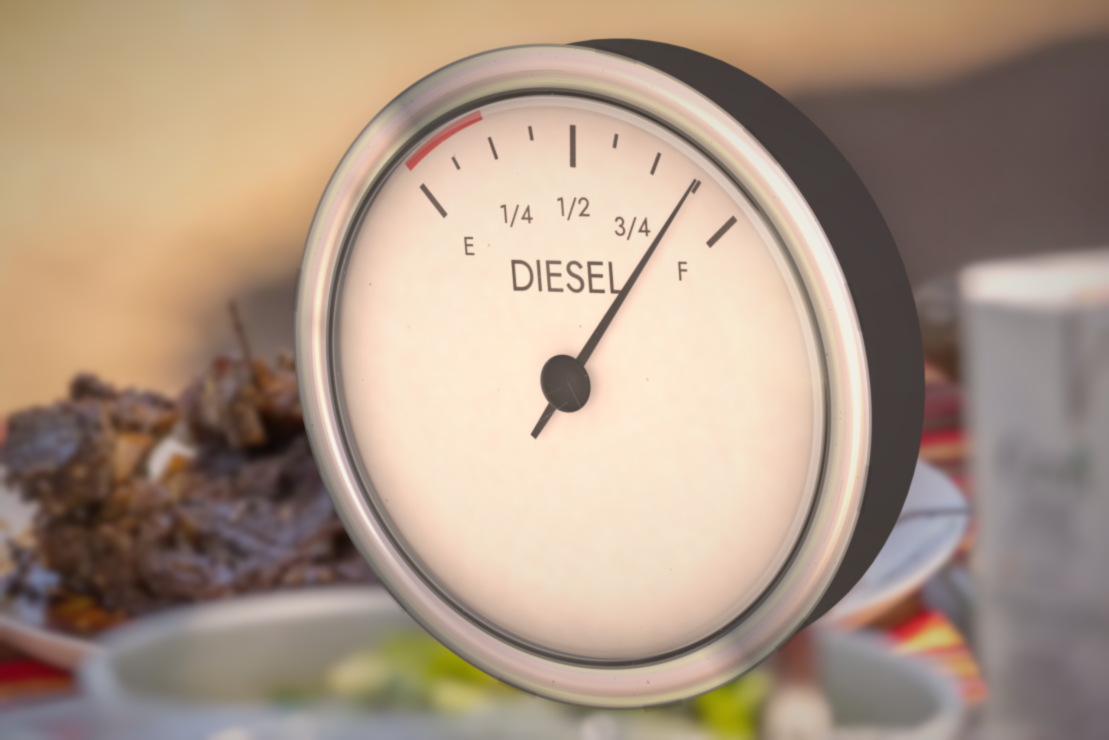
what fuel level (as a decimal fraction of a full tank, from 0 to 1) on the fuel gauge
0.875
